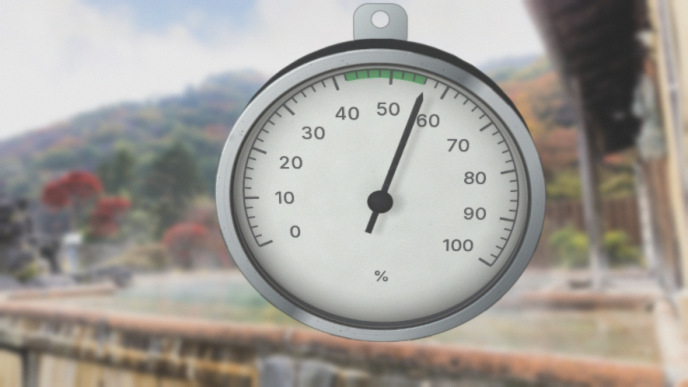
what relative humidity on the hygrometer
56 %
